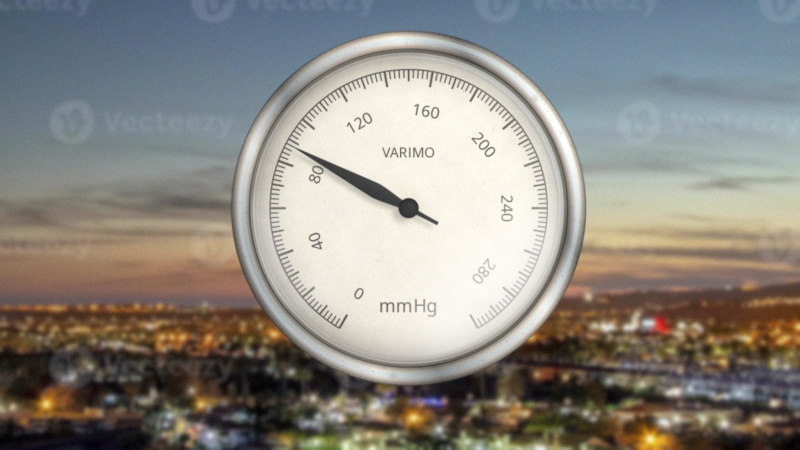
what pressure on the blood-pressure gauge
88 mmHg
